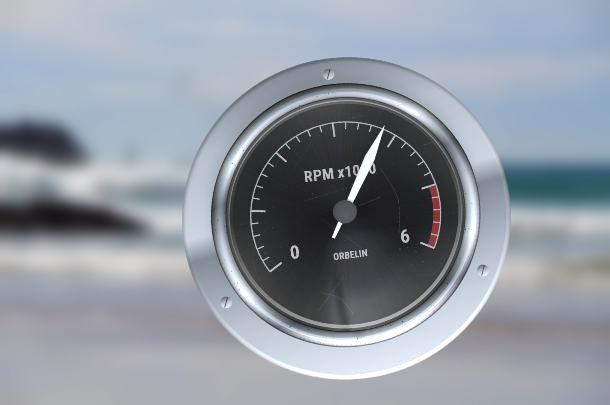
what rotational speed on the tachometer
3800 rpm
